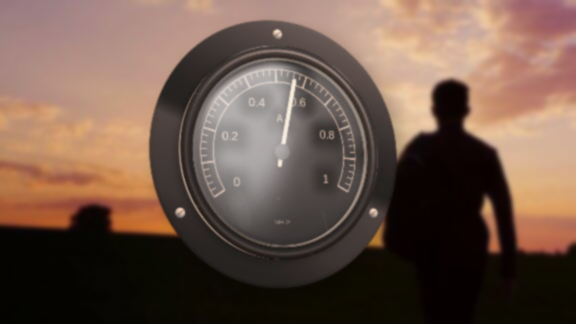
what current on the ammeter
0.56 A
